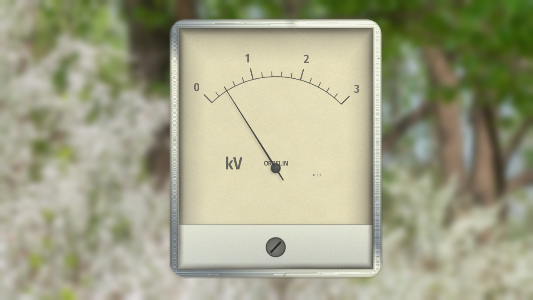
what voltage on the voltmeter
0.4 kV
